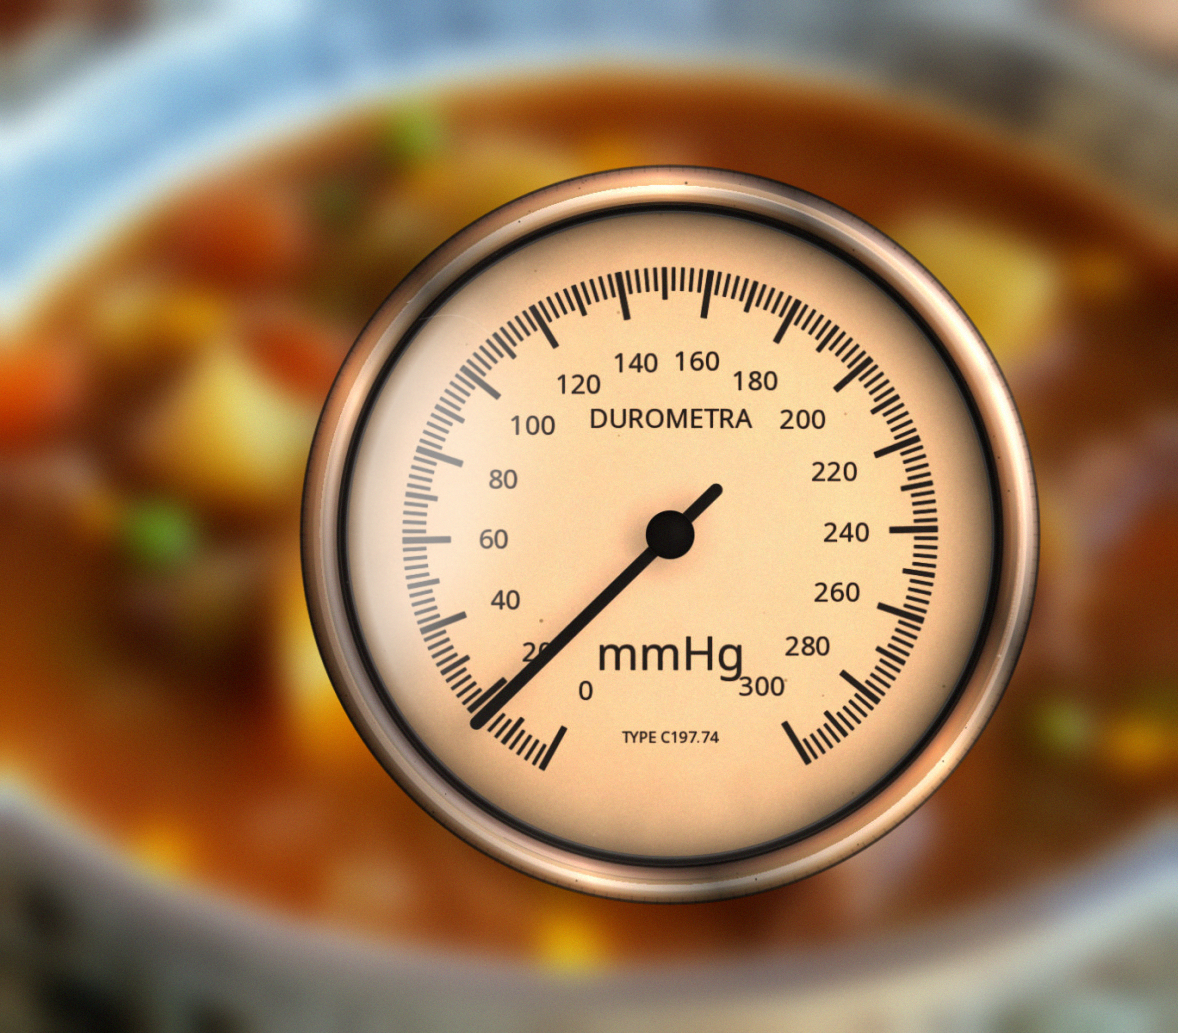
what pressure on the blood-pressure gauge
17 mmHg
